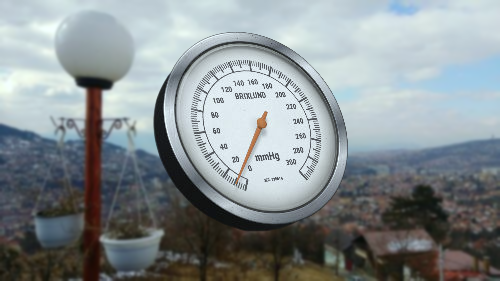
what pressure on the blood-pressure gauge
10 mmHg
